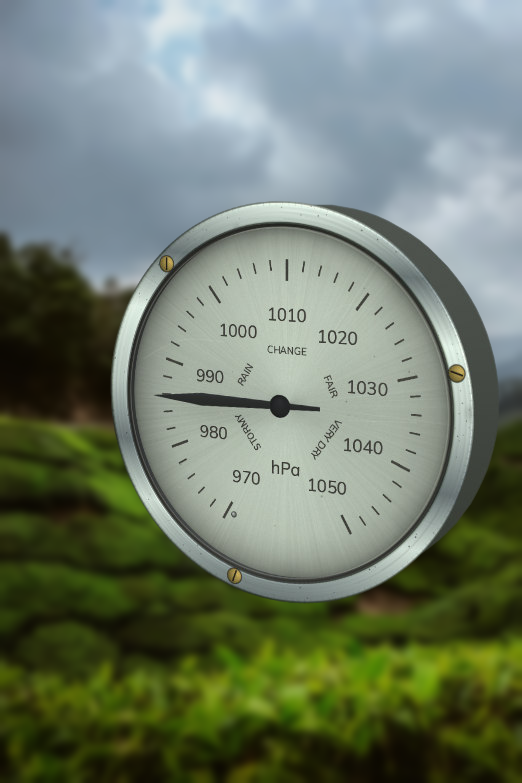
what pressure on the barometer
986 hPa
